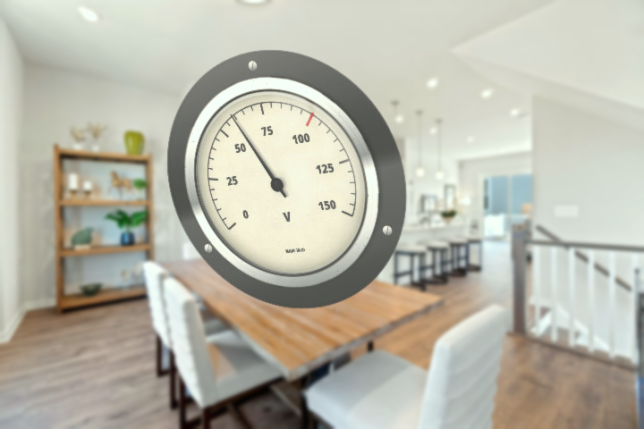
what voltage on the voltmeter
60 V
